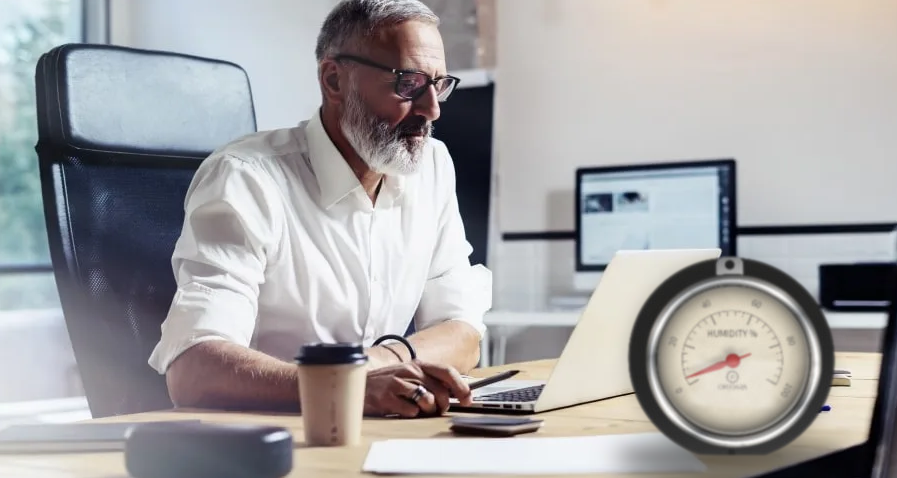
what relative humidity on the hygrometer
4 %
